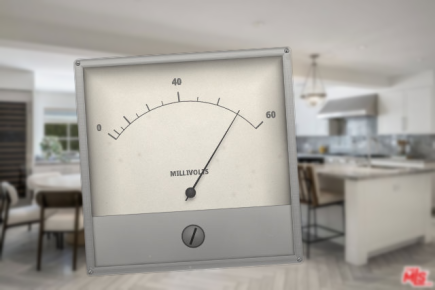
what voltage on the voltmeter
55 mV
